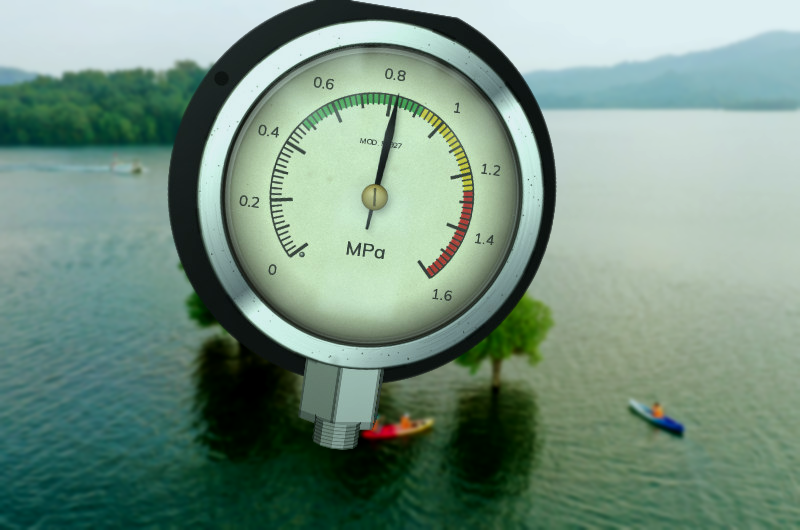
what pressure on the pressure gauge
0.82 MPa
